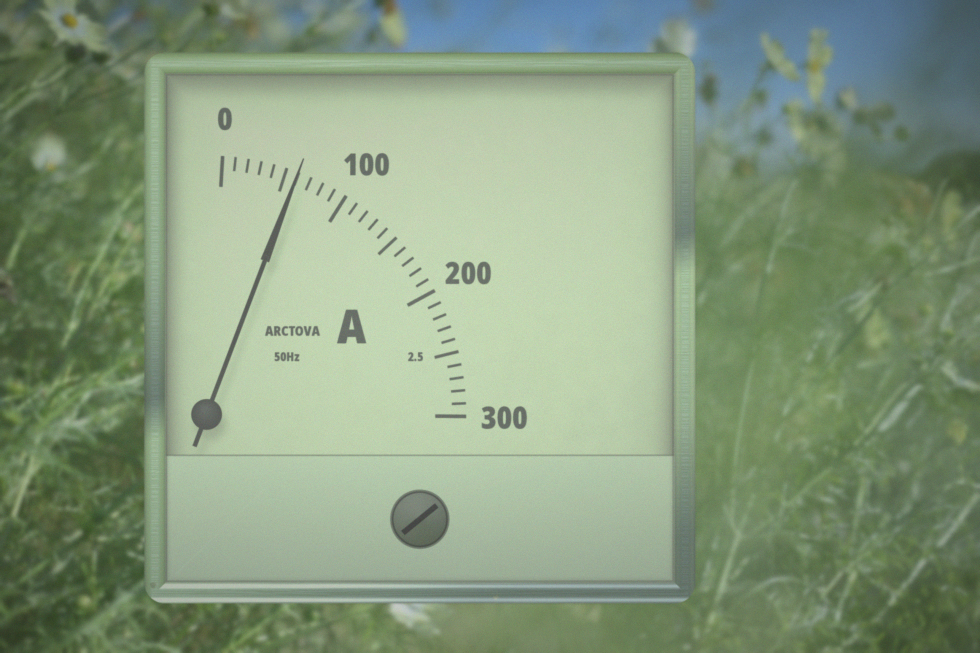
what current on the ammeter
60 A
